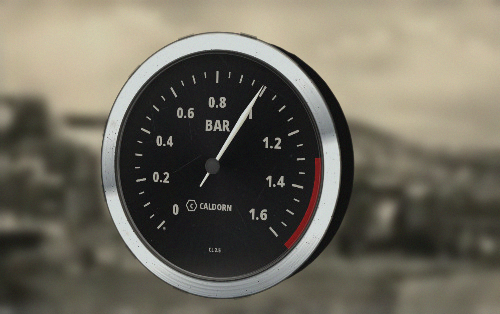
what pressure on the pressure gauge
1 bar
